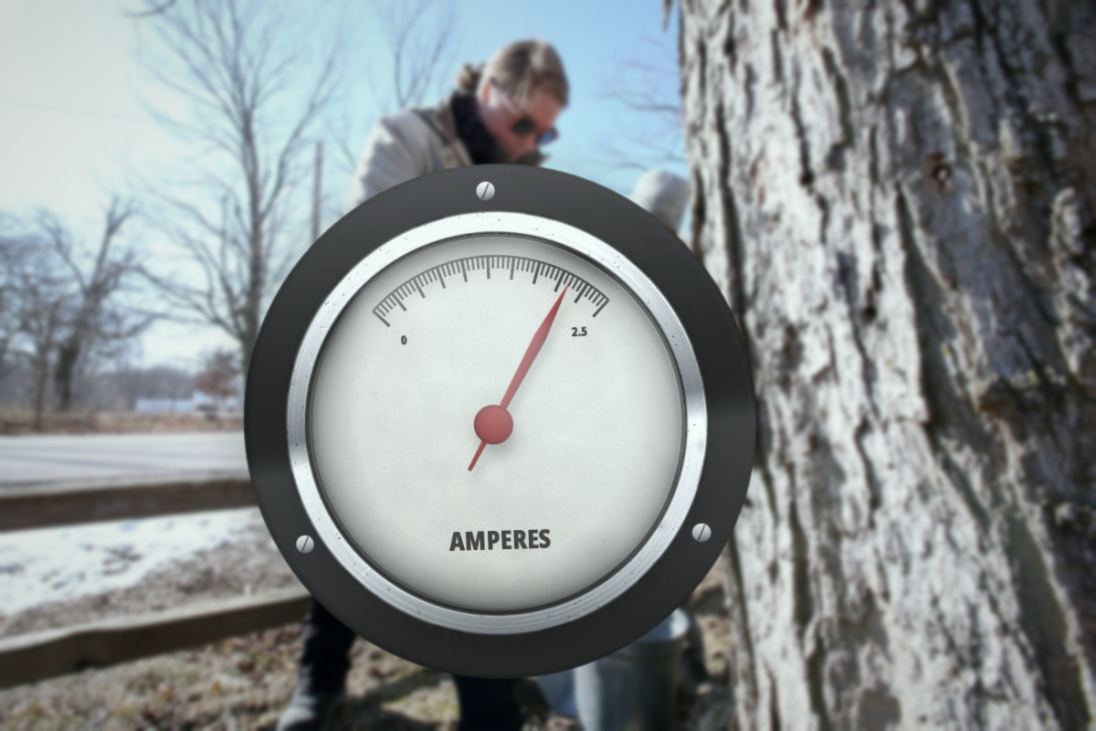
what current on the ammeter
2.1 A
